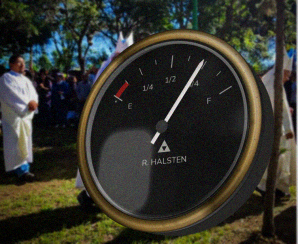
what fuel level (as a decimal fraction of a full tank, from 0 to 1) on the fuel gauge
0.75
